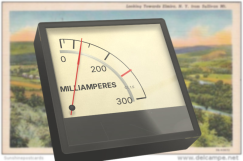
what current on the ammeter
125 mA
